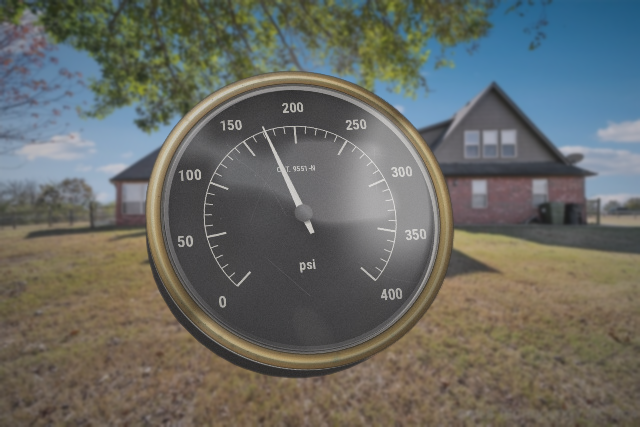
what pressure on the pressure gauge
170 psi
